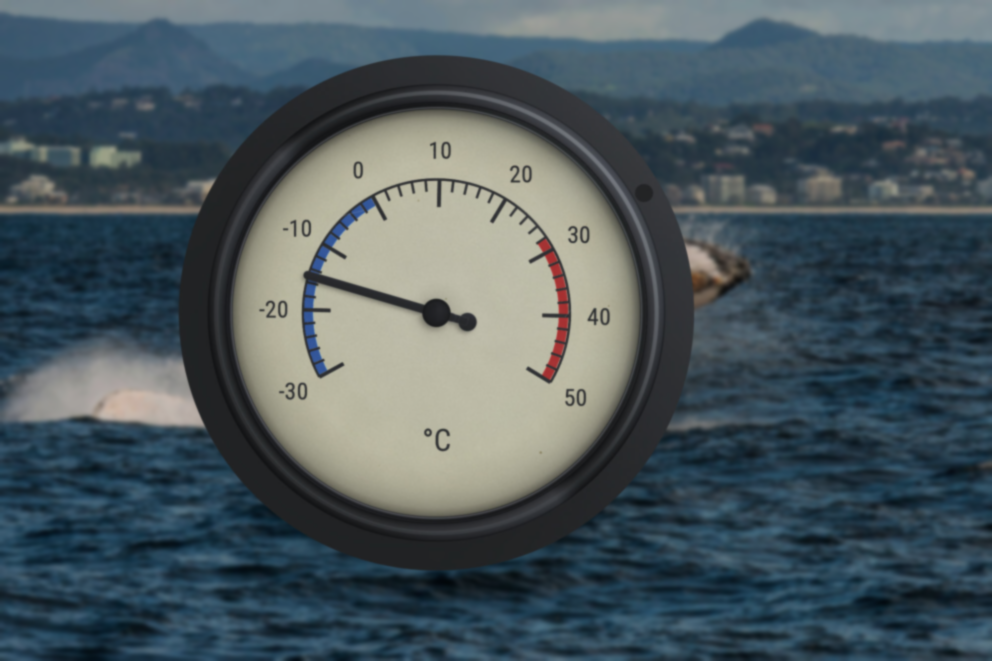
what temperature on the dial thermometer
-15 °C
